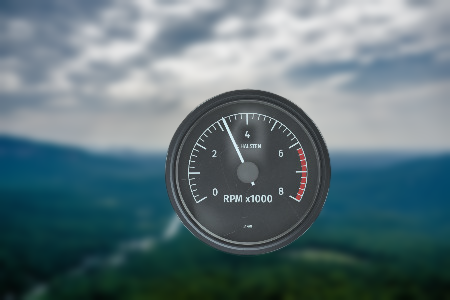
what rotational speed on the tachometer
3200 rpm
